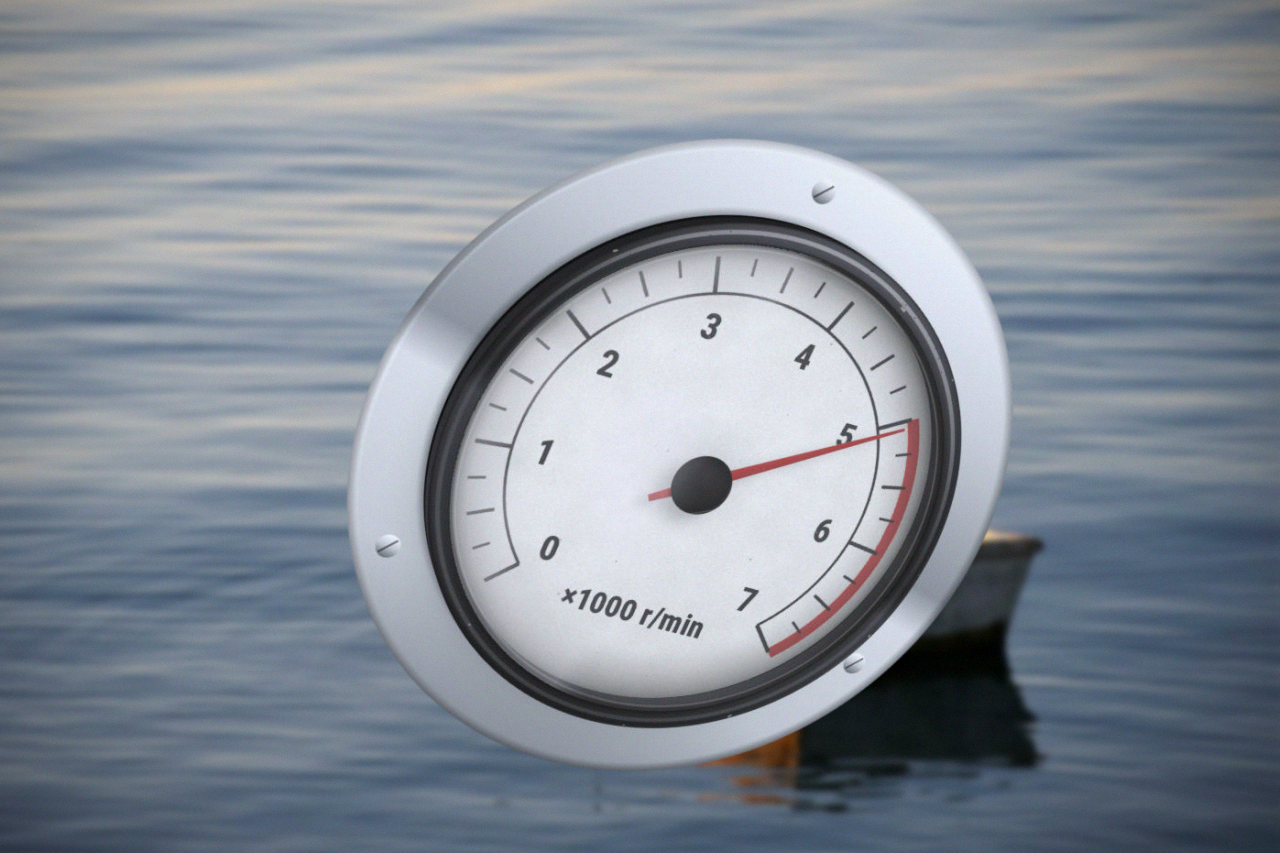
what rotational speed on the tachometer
5000 rpm
